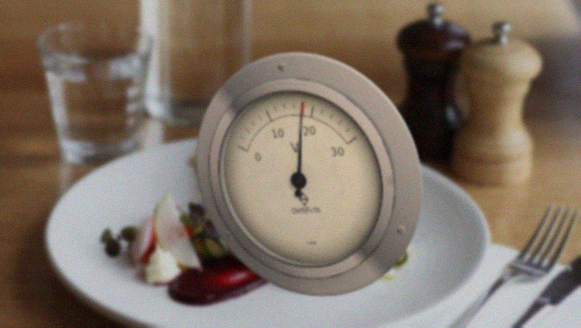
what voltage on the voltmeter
18 V
